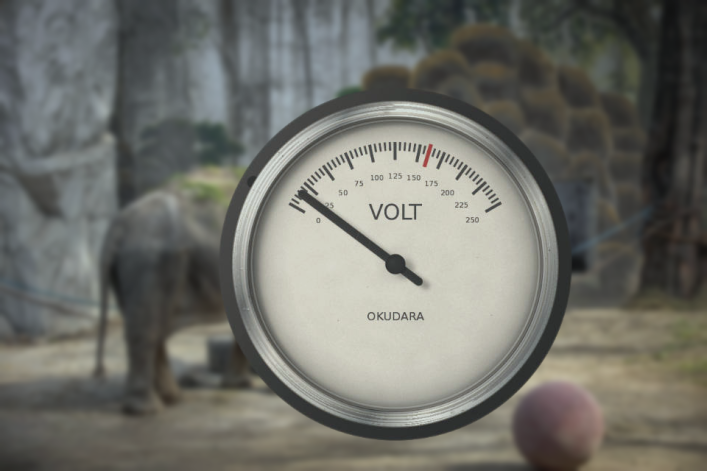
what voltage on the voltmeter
15 V
